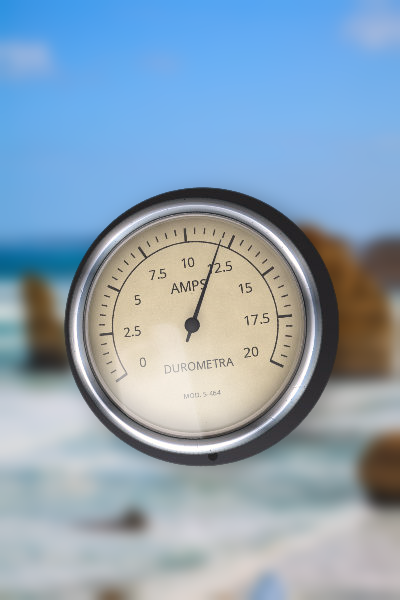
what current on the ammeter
12 A
